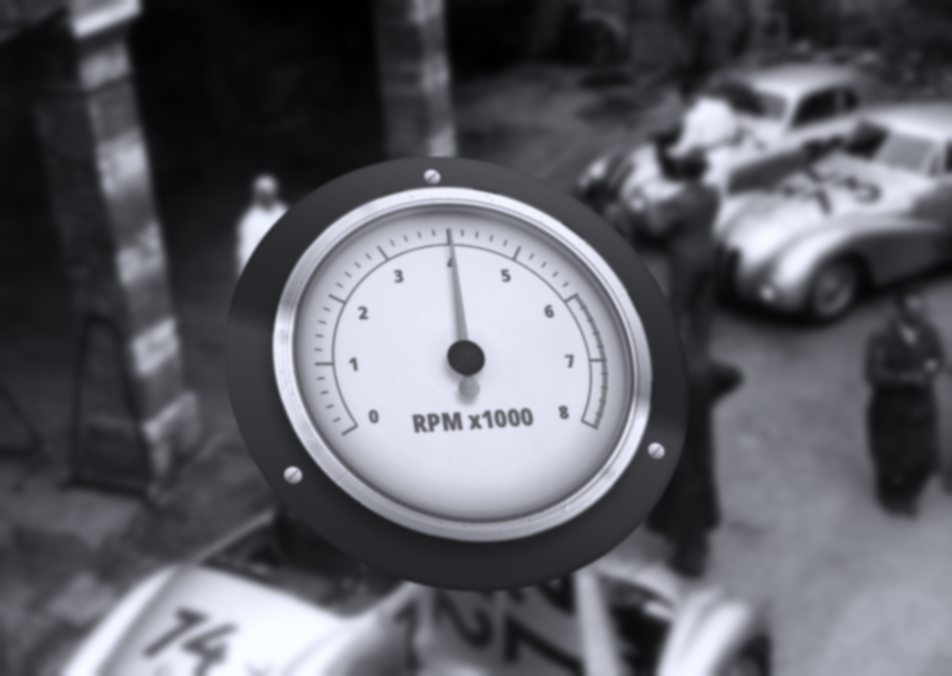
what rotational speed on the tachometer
4000 rpm
